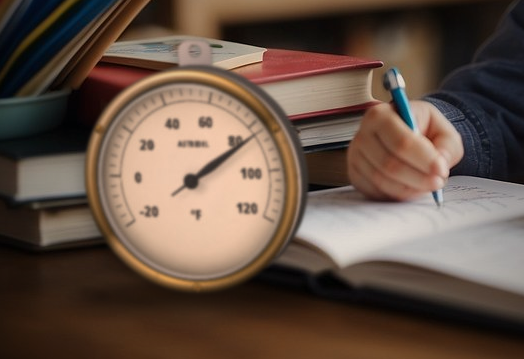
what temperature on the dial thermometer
84 °F
